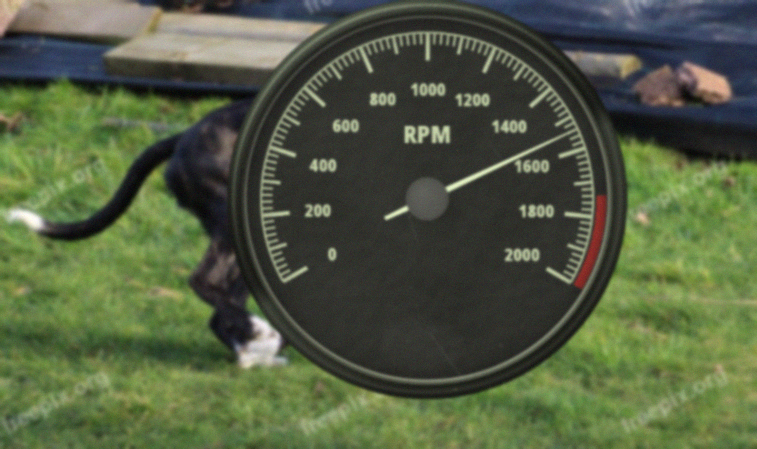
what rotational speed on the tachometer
1540 rpm
